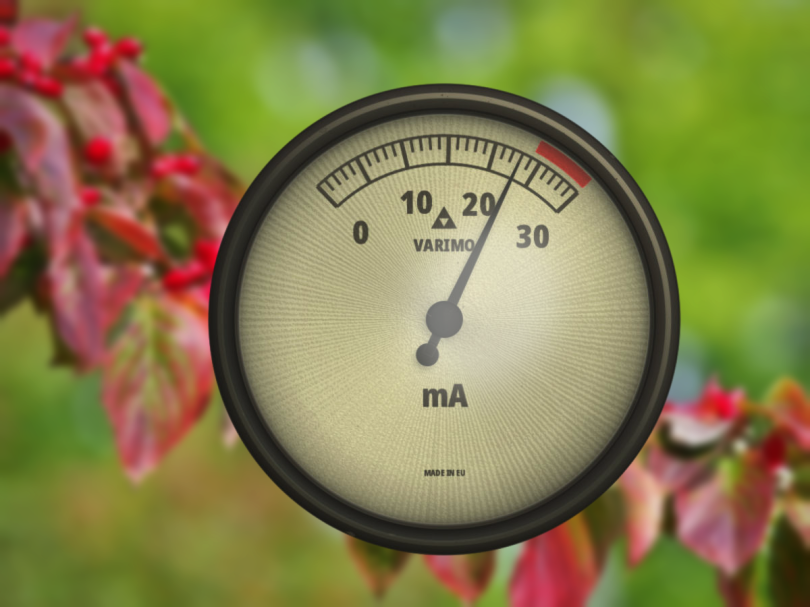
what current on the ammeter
23 mA
